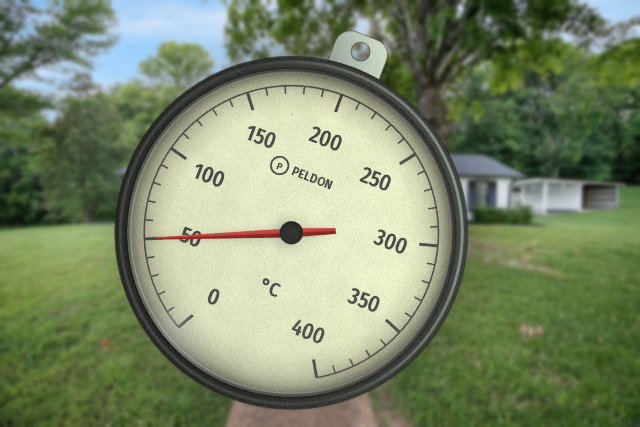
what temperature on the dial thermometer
50 °C
